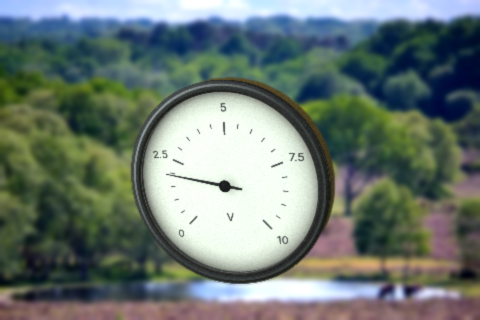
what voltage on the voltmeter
2 V
